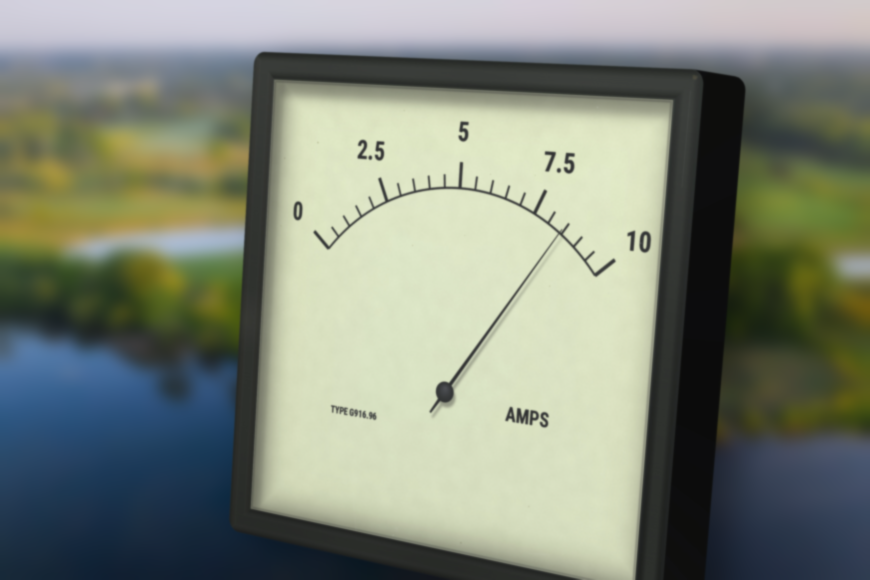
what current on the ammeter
8.5 A
